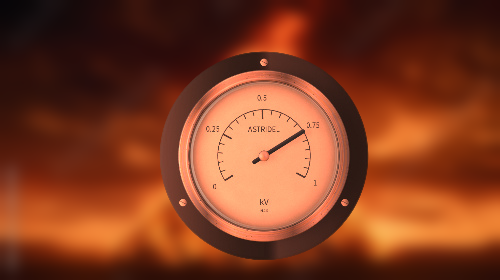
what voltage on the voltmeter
0.75 kV
